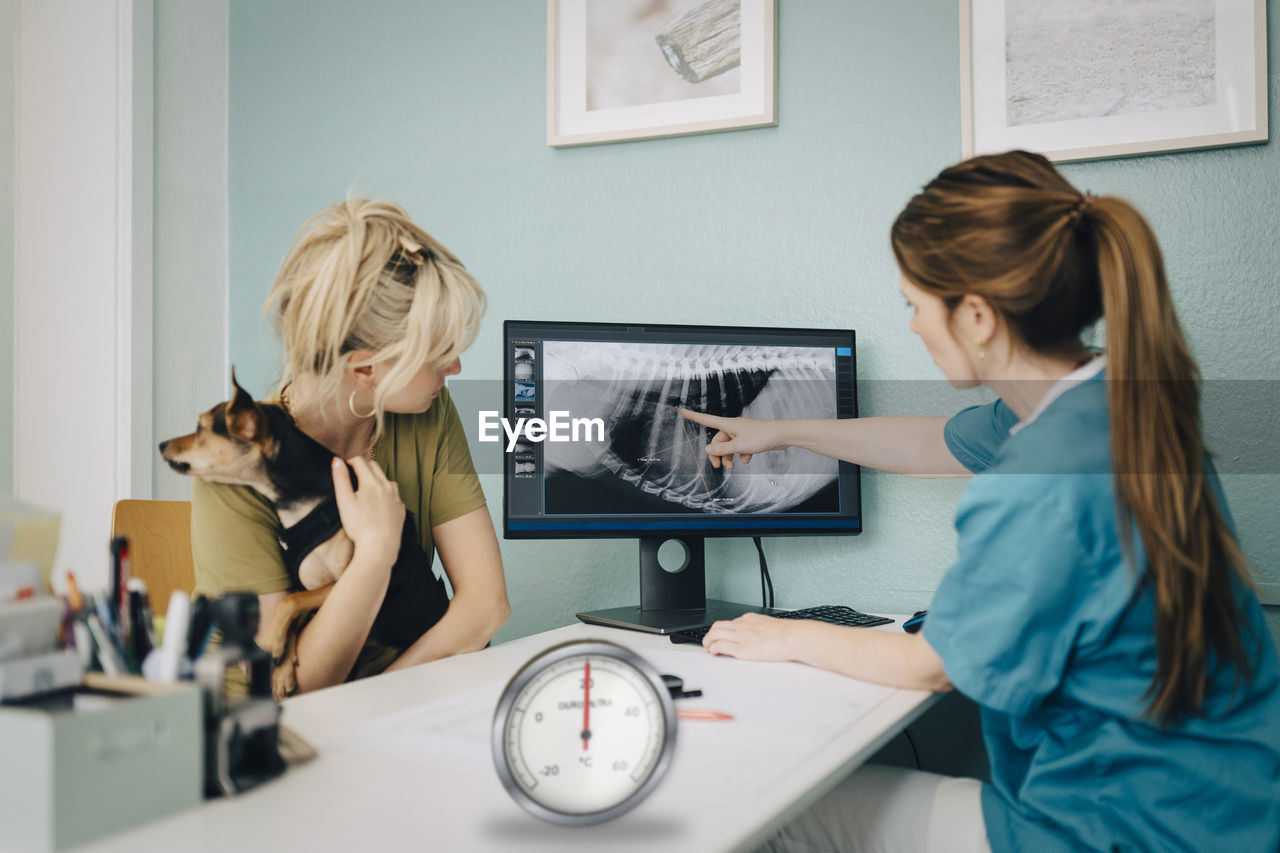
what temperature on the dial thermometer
20 °C
